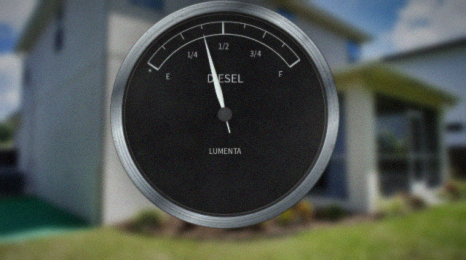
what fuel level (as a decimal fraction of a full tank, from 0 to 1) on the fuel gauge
0.375
